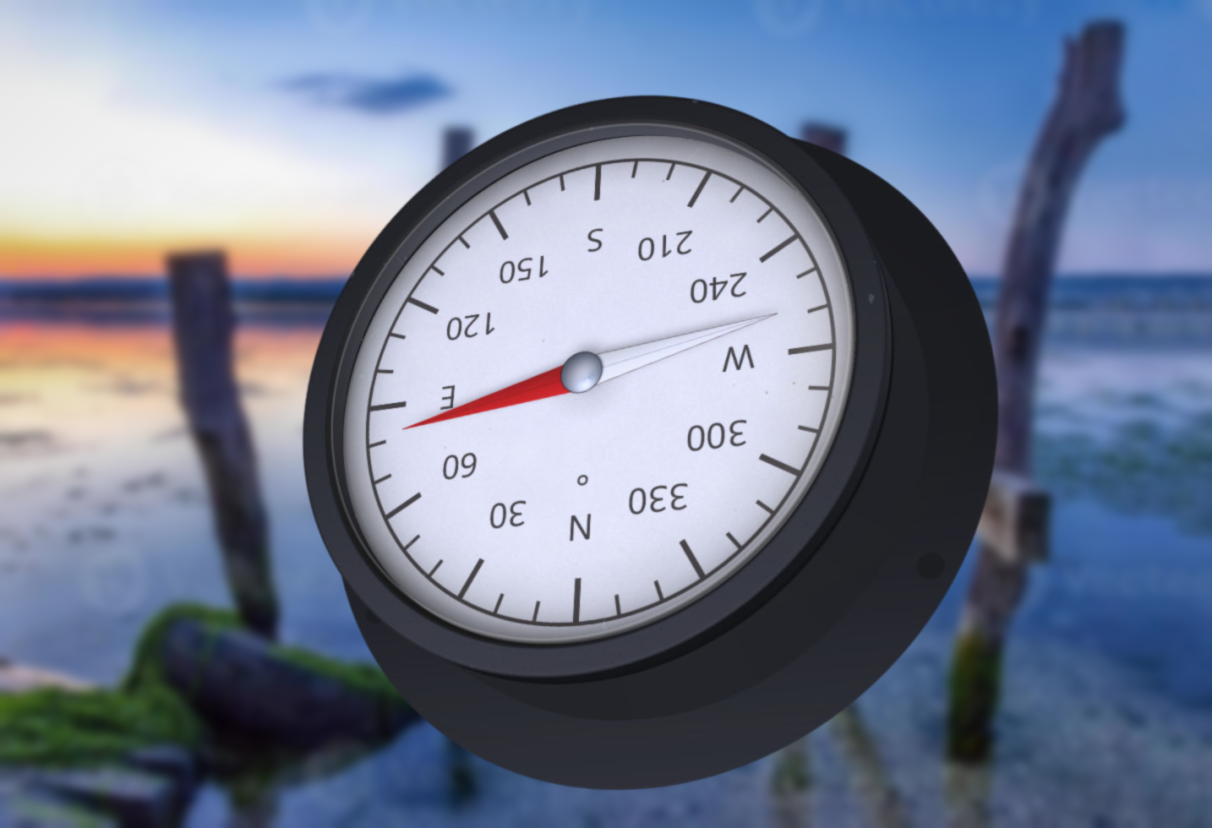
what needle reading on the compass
80 °
